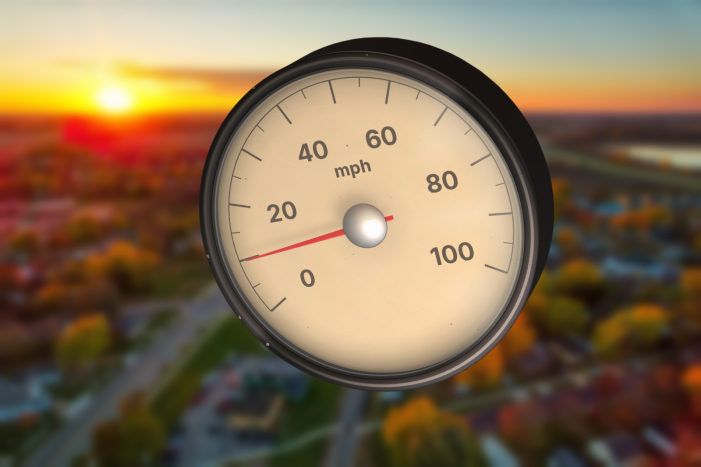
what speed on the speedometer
10 mph
